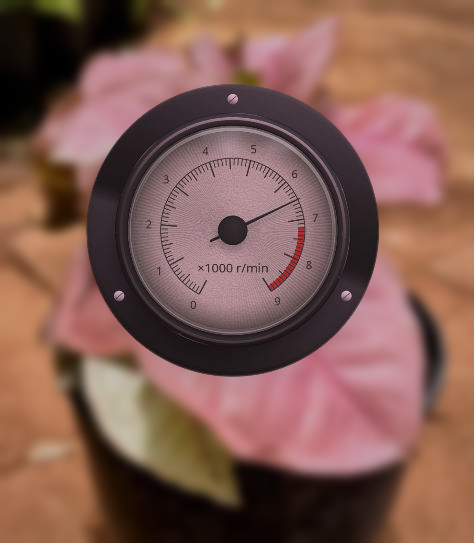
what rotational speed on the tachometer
6500 rpm
